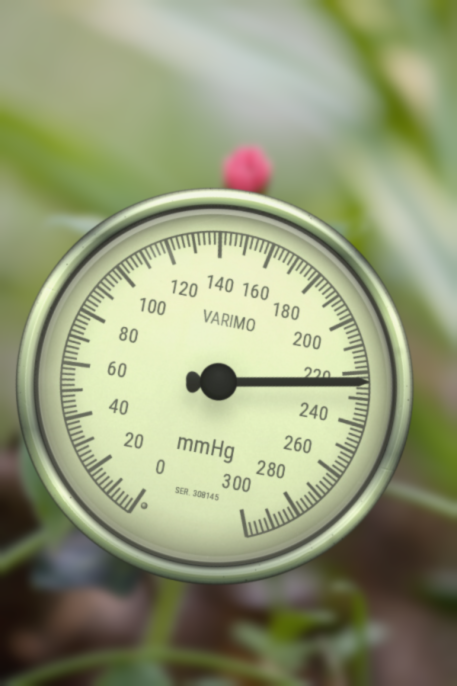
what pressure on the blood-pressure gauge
224 mmHg
